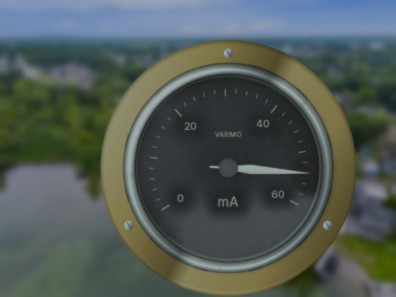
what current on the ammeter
54 mA
